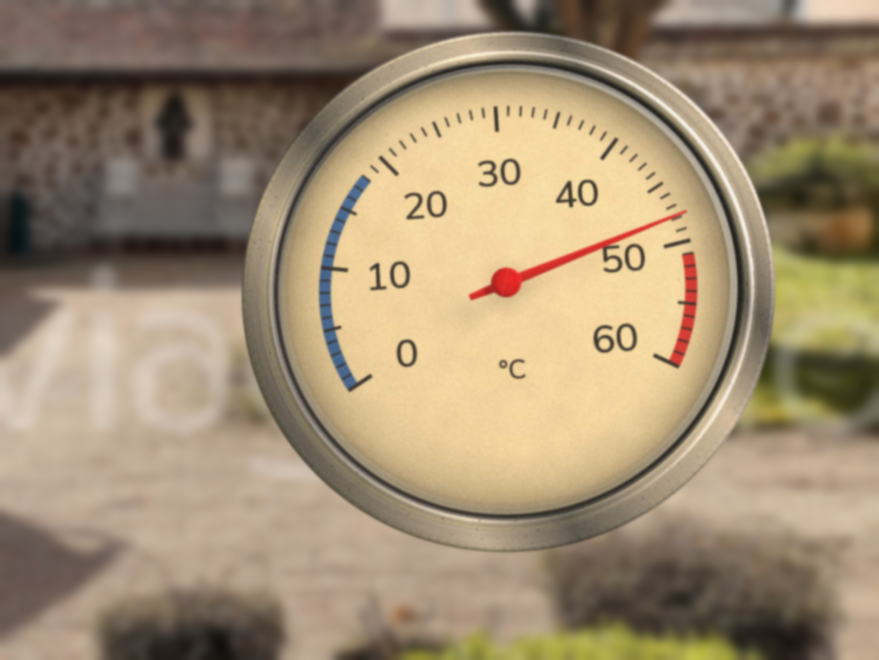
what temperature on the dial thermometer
48 °C
